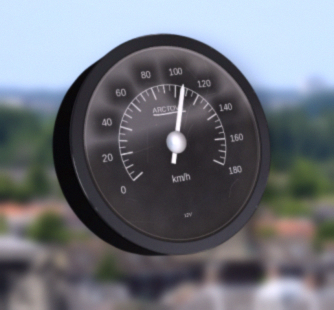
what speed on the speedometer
105 km/h
